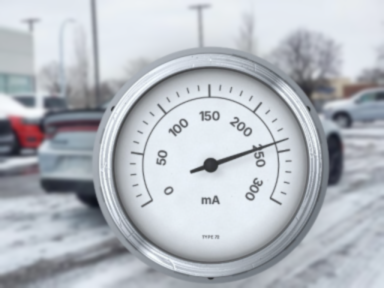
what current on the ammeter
240 mA
